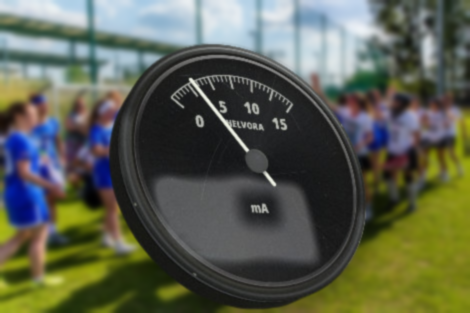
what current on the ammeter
2.5 mA
